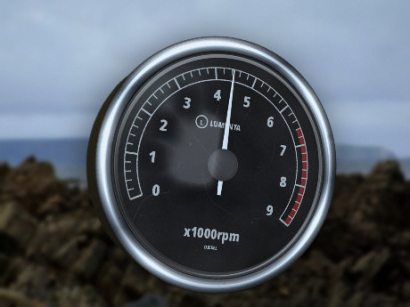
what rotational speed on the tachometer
4400 rpm
